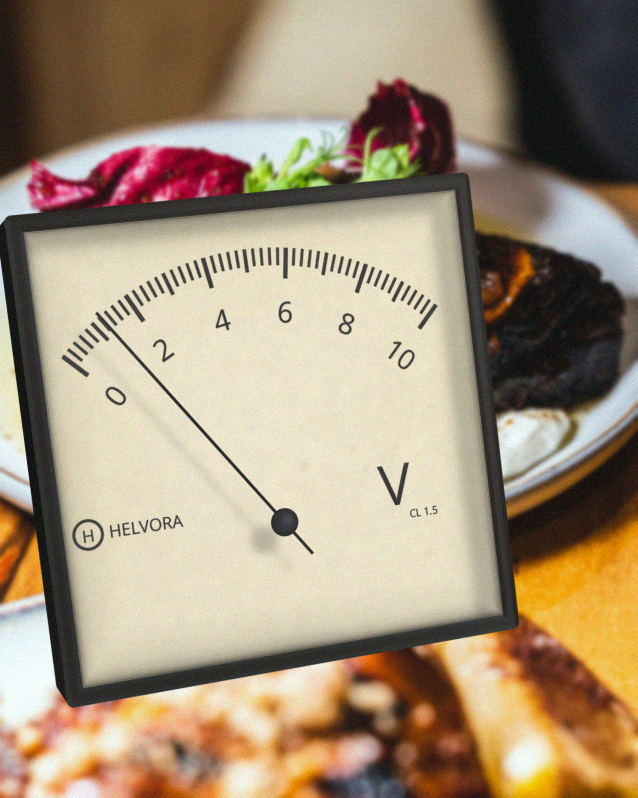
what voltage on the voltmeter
1.2 V
